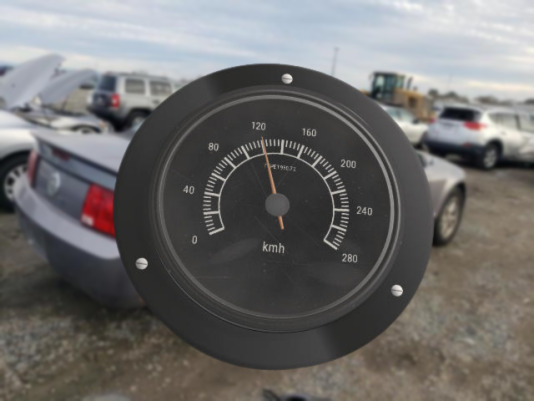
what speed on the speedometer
120 km/h
